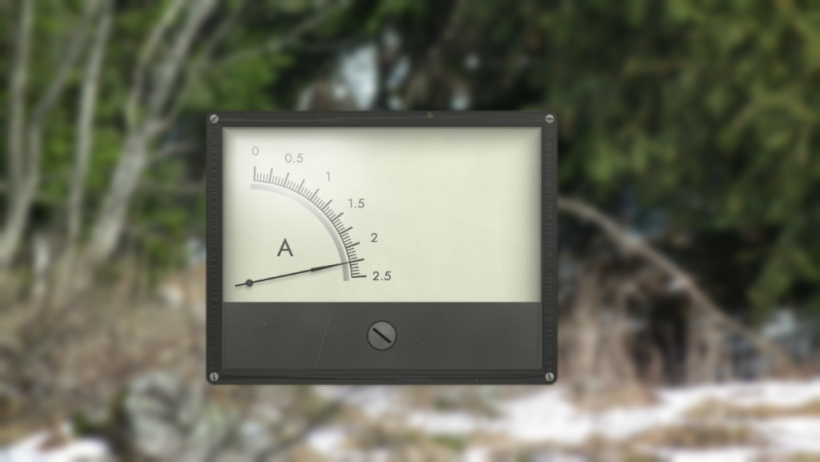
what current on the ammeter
2.25 A
